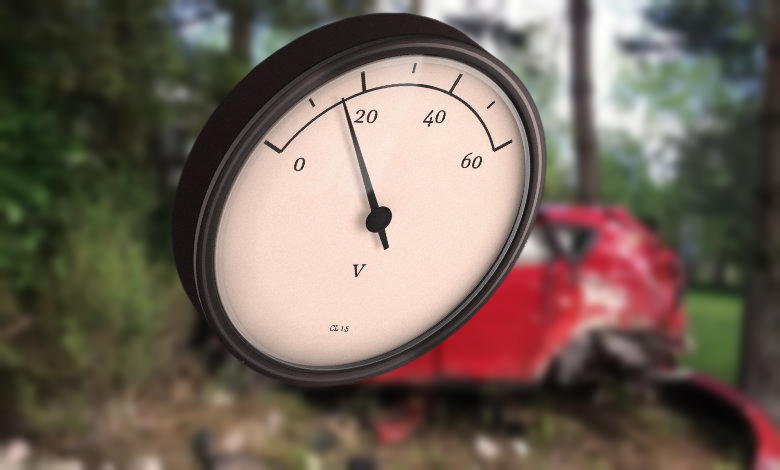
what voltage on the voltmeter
15 V
